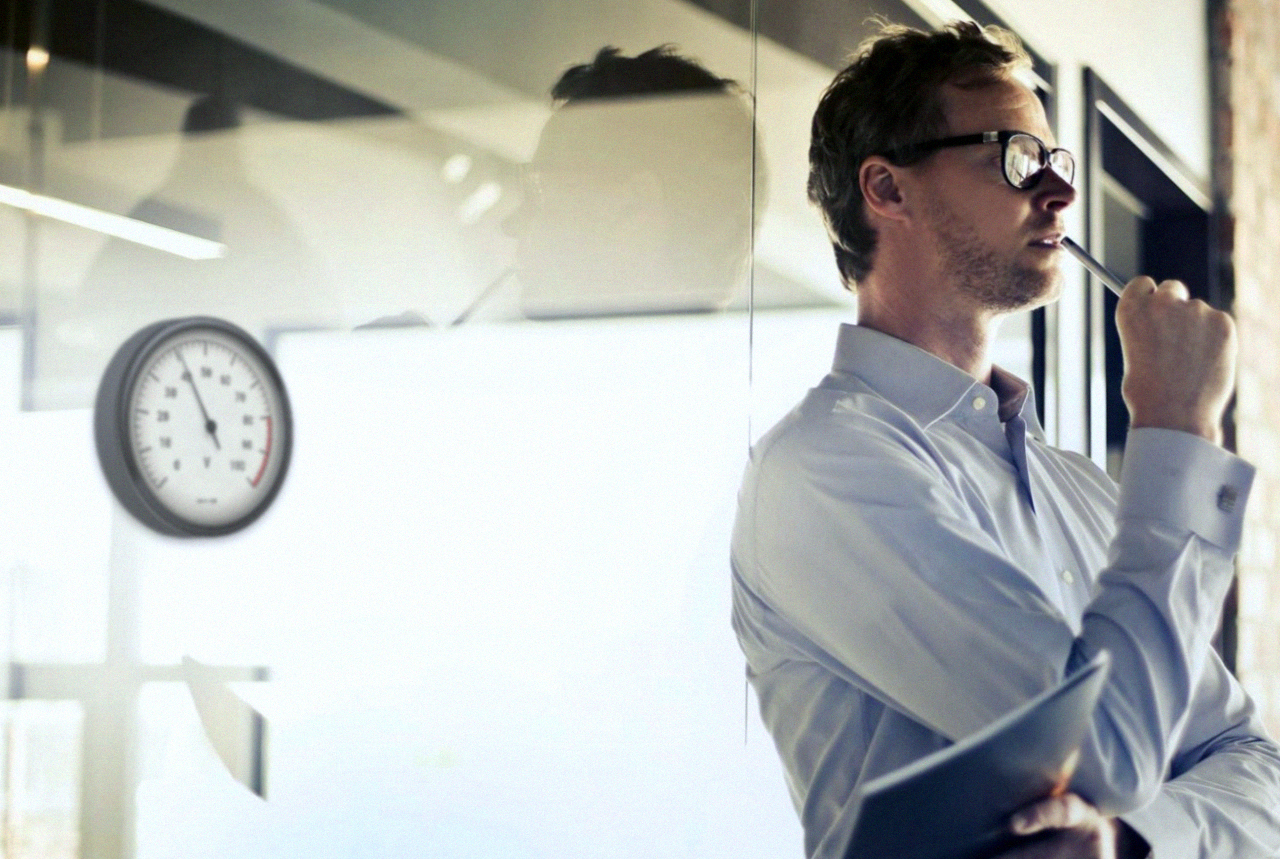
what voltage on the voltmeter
40 V
